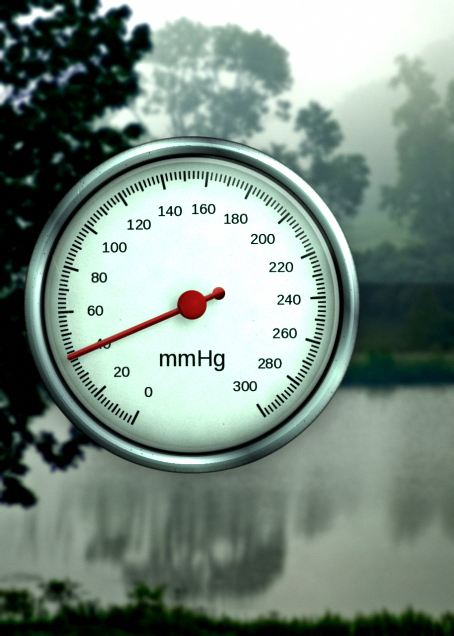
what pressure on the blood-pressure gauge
40 mmHg
